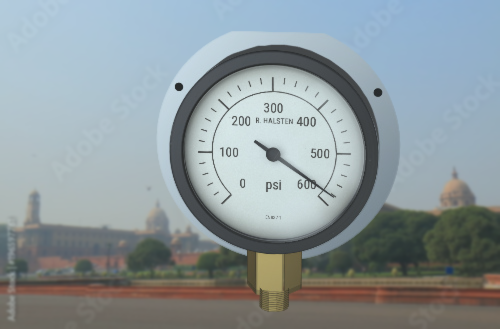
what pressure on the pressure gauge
580 psi
